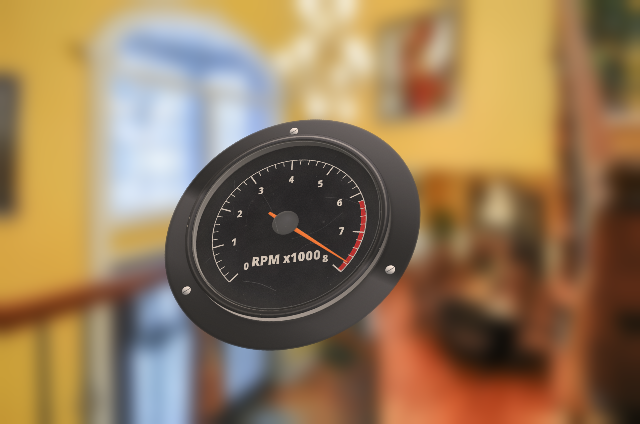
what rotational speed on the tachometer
7800 rpm
